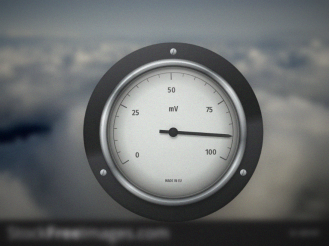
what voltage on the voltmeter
90 mV
